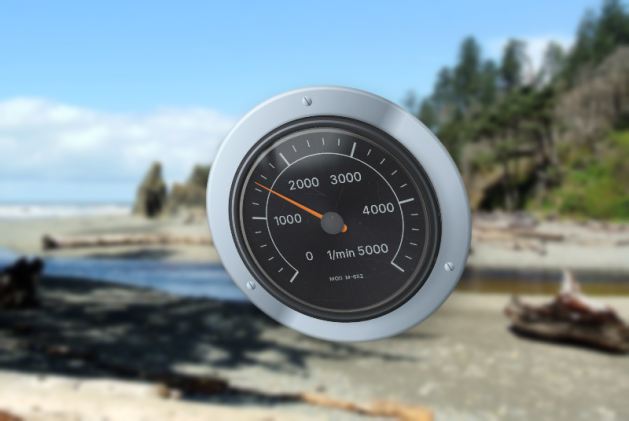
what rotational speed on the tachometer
1500 rpm
